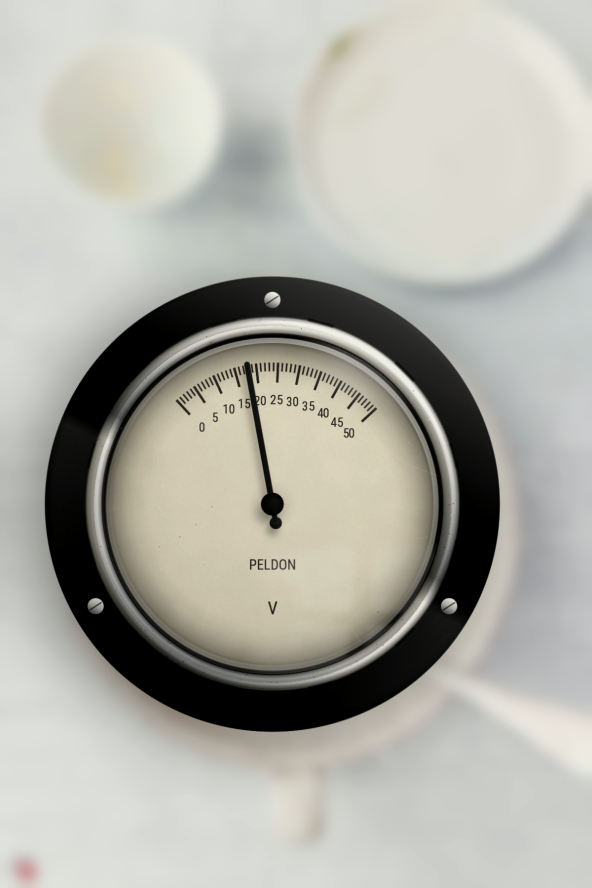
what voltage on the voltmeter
18 V
